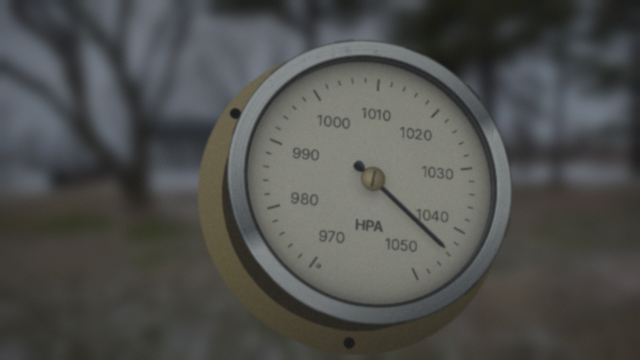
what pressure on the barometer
1044 hPa
